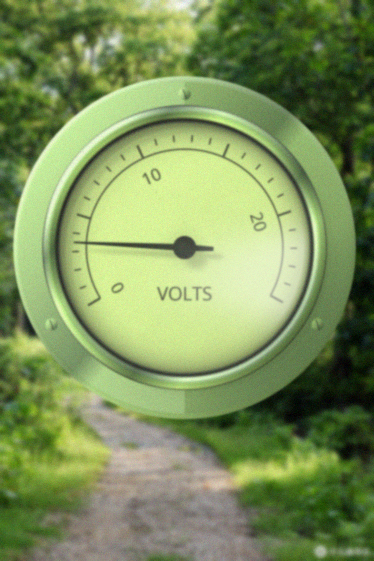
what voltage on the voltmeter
3.5 V
